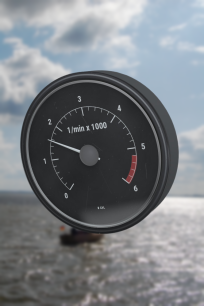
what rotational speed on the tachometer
1600 rpm
